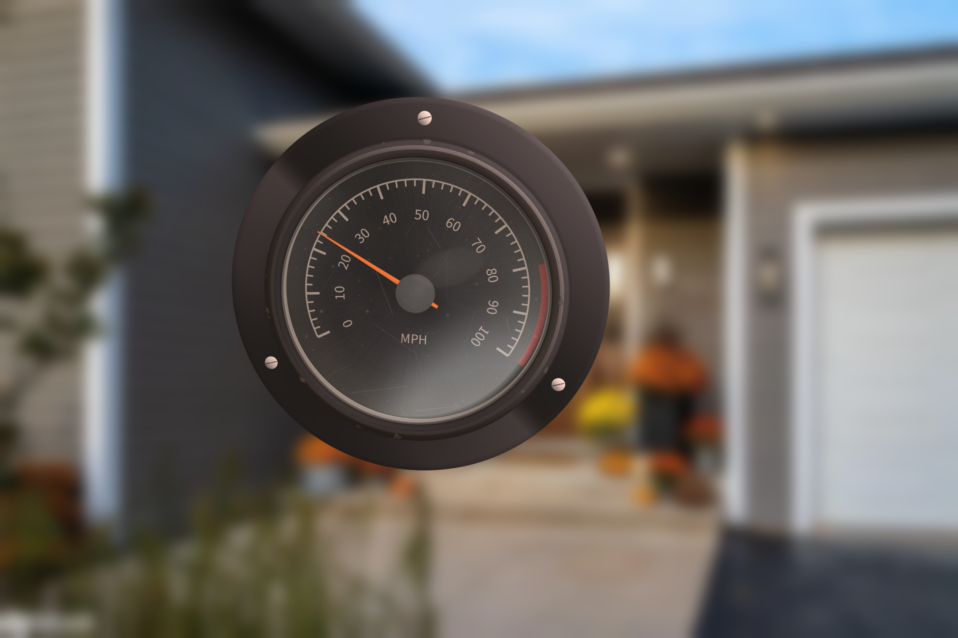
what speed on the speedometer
24 mph
